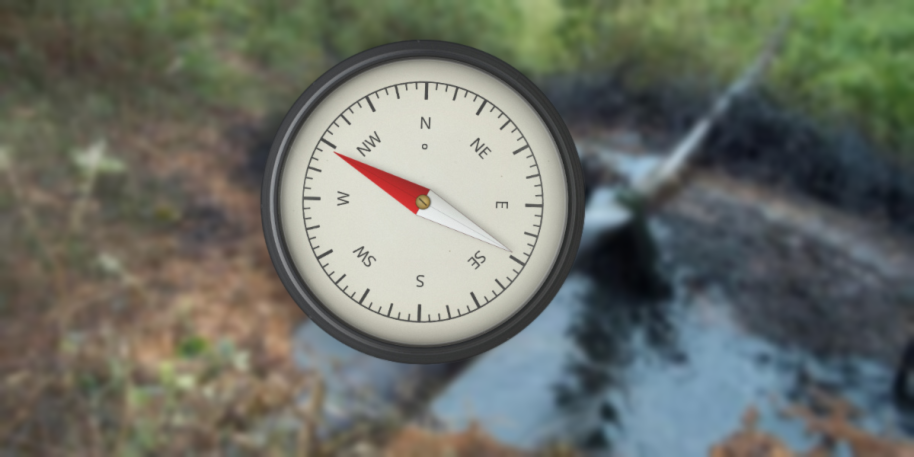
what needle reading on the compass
297.5 °
